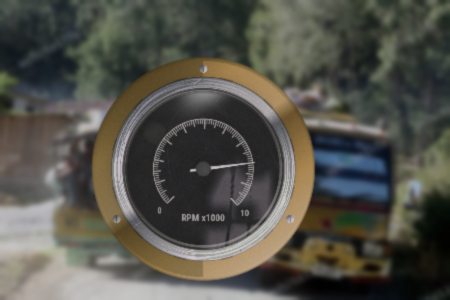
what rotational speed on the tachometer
8000 rpm
